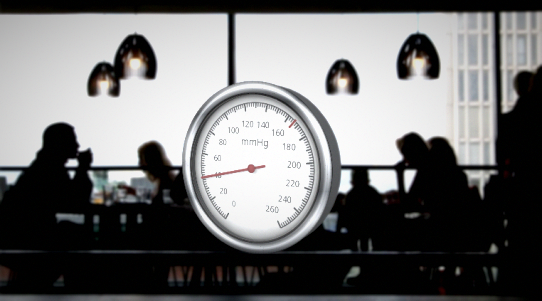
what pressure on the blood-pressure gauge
40 mmHg
